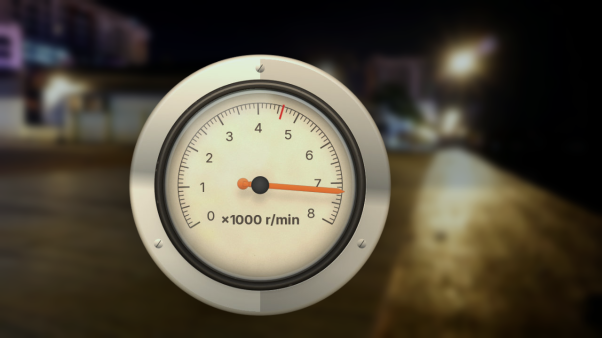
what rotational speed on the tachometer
7200 rpm
